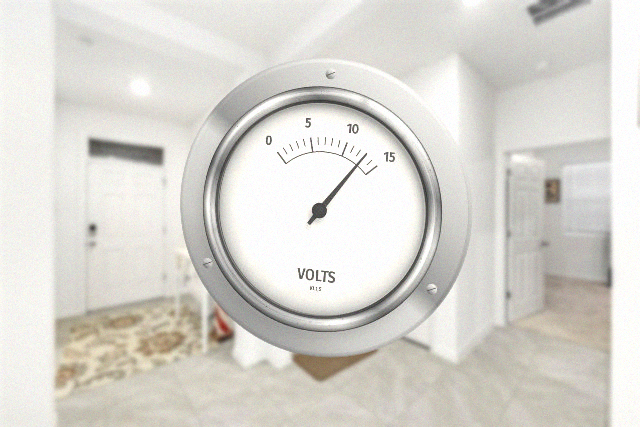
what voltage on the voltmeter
13 V
